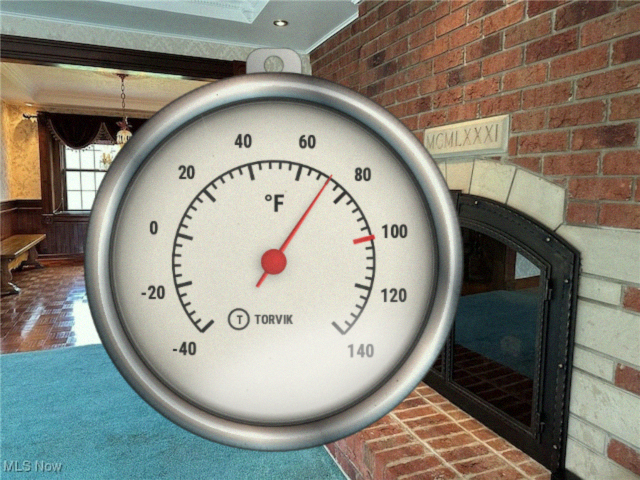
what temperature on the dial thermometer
72 °F
